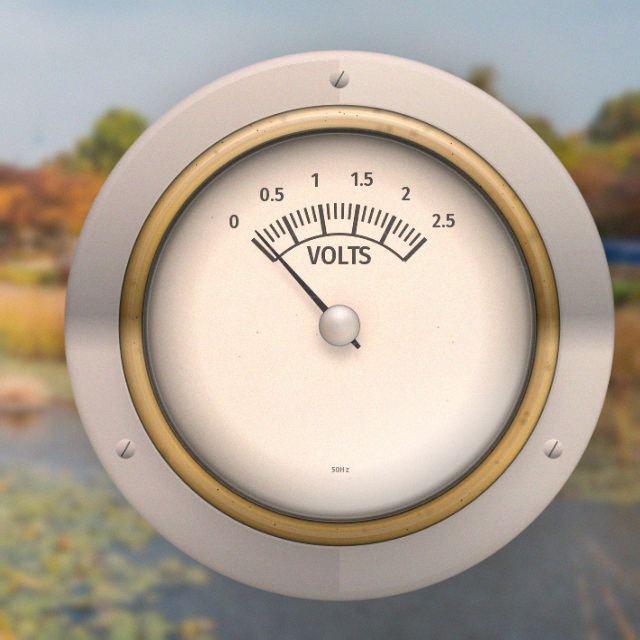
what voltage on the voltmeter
0.1 V
